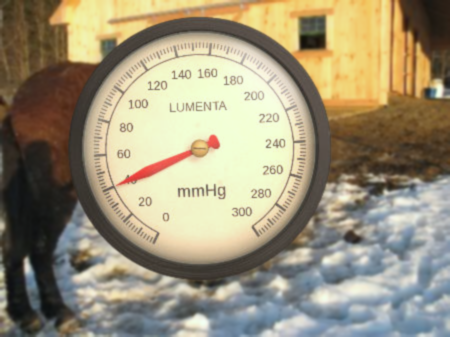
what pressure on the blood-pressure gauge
40 mmHg
